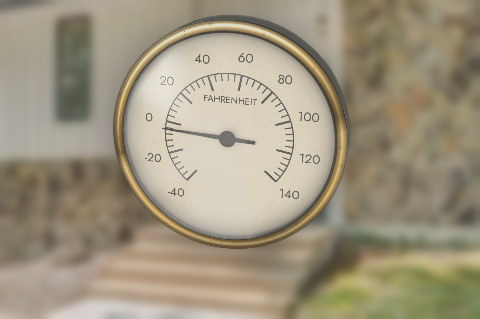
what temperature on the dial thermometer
-4 °F
